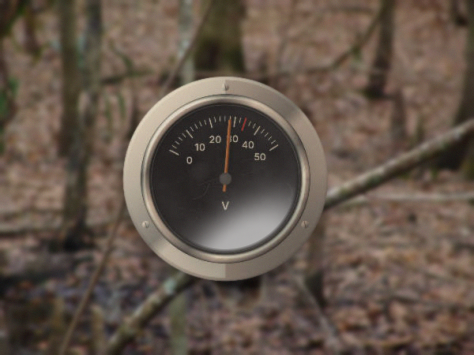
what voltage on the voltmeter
28 V
